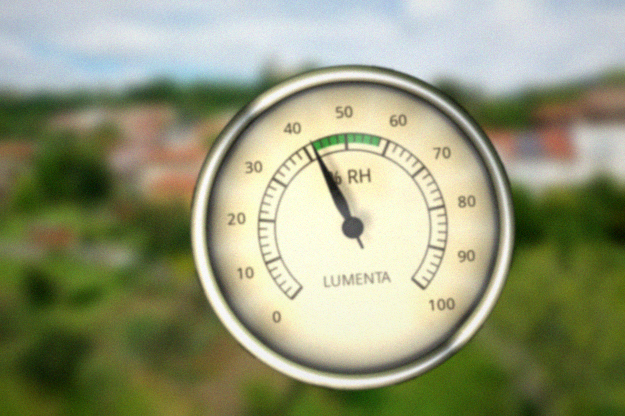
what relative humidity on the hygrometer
42 %
